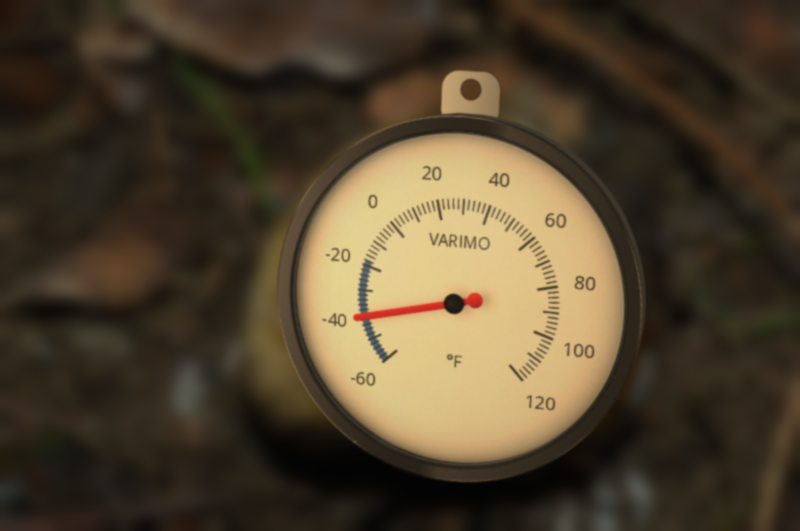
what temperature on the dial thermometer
-40 °F
